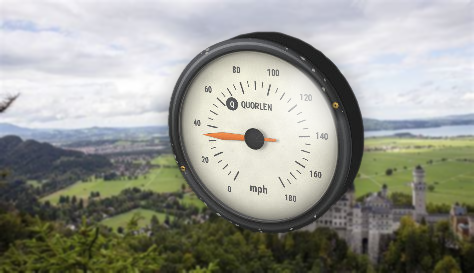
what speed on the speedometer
35 mph
